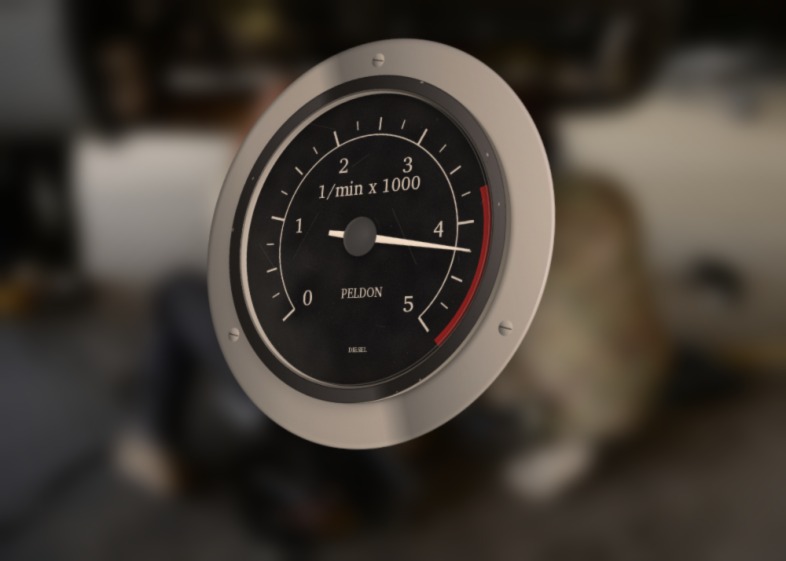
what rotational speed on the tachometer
4250 rpm
